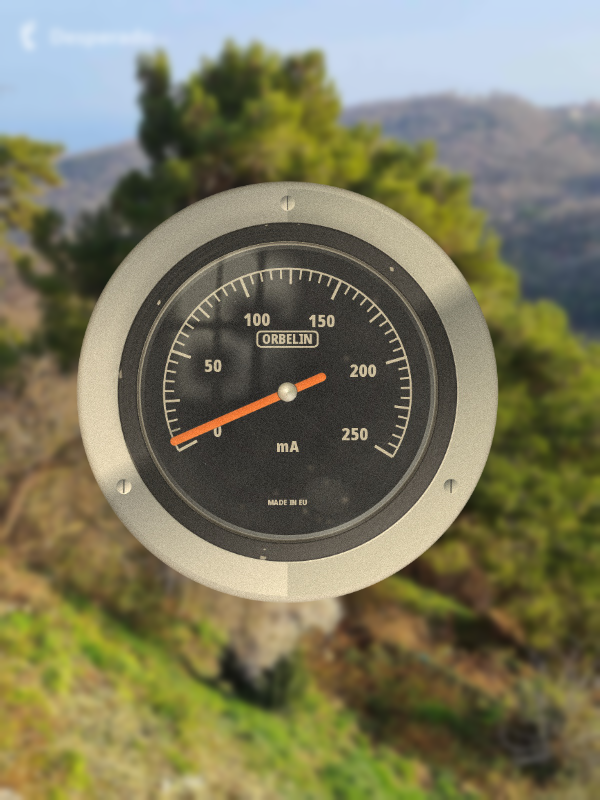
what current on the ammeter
5 mA
